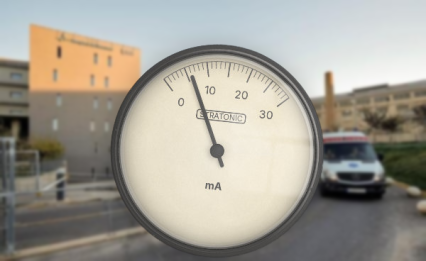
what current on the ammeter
6 mA
